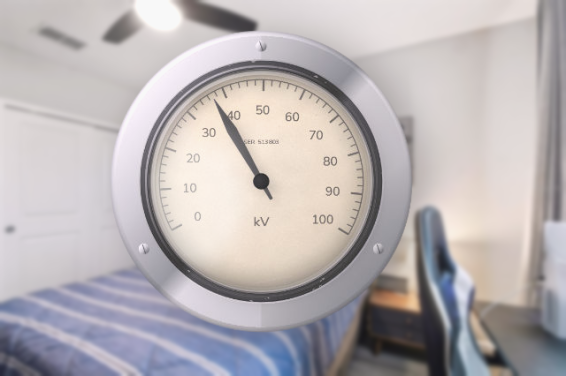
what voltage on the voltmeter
37 kV
